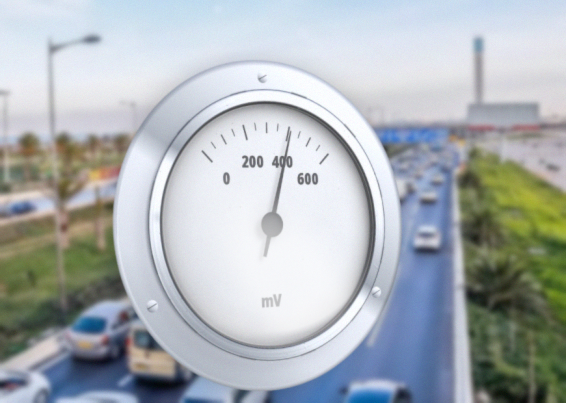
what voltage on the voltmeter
400 mV
